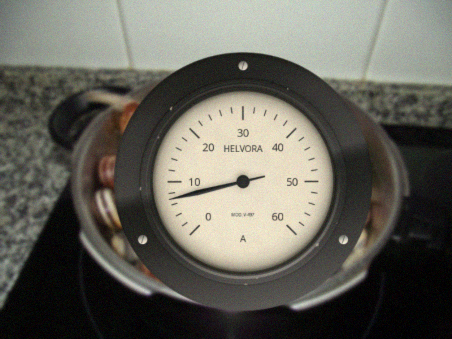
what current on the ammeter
7 A
